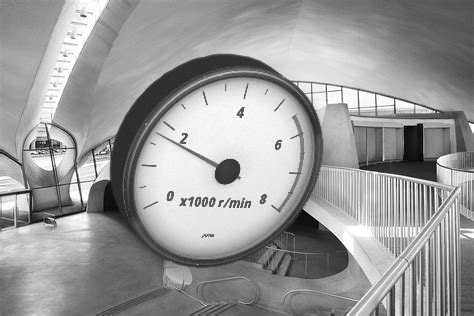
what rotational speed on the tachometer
1750 rpm
